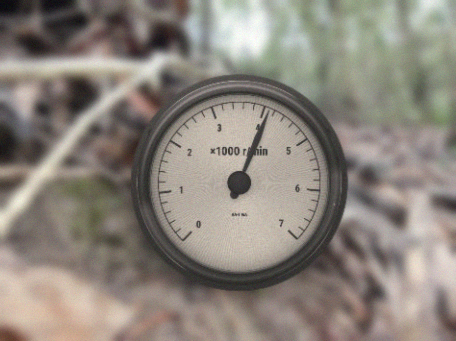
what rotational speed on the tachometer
4100 rpm
